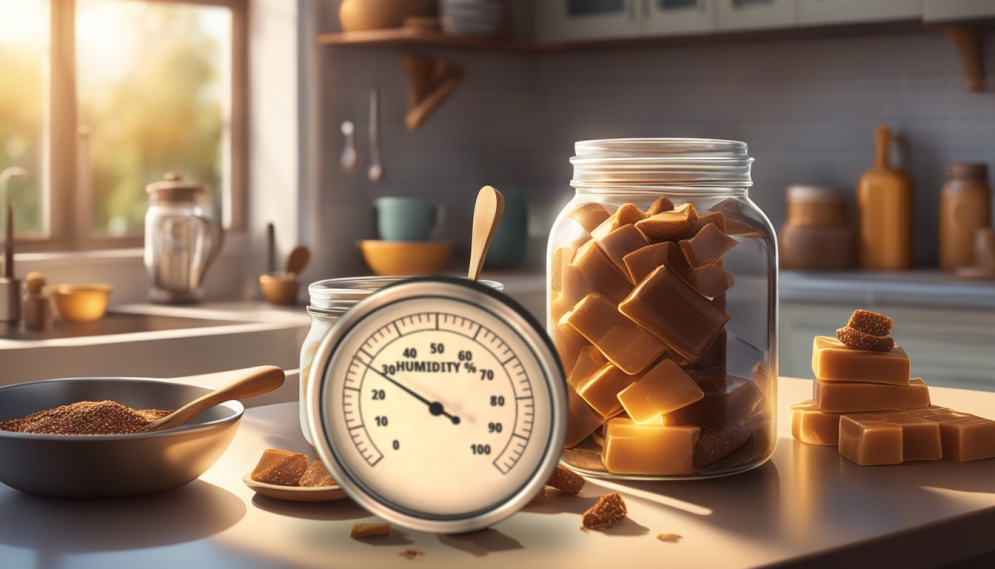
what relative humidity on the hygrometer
28 %
